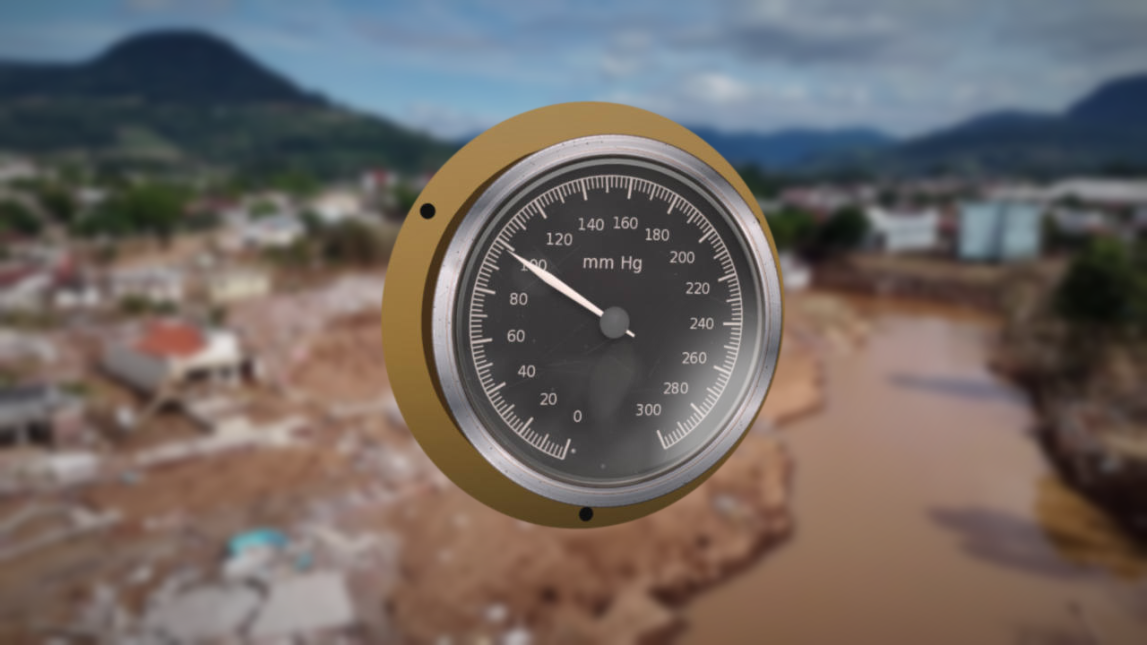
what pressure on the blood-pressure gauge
98 mmHg
